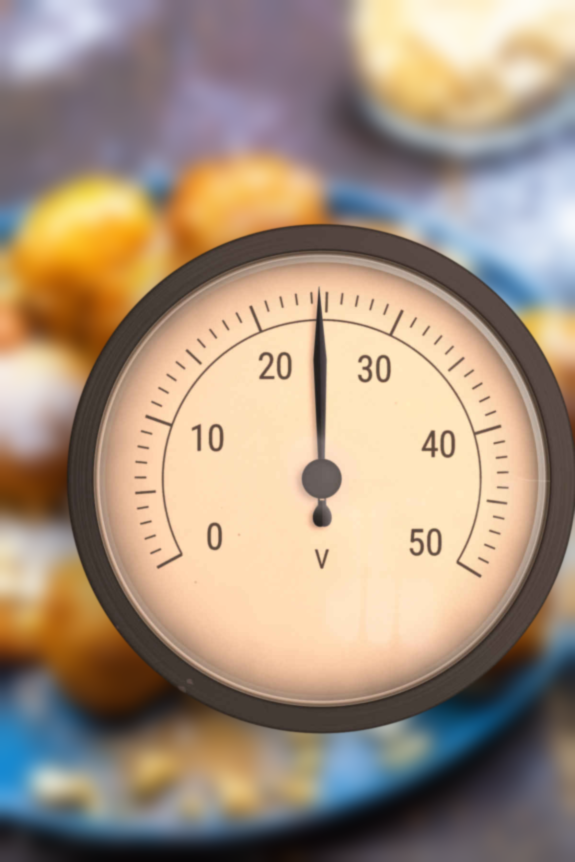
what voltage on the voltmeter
24.5 V
